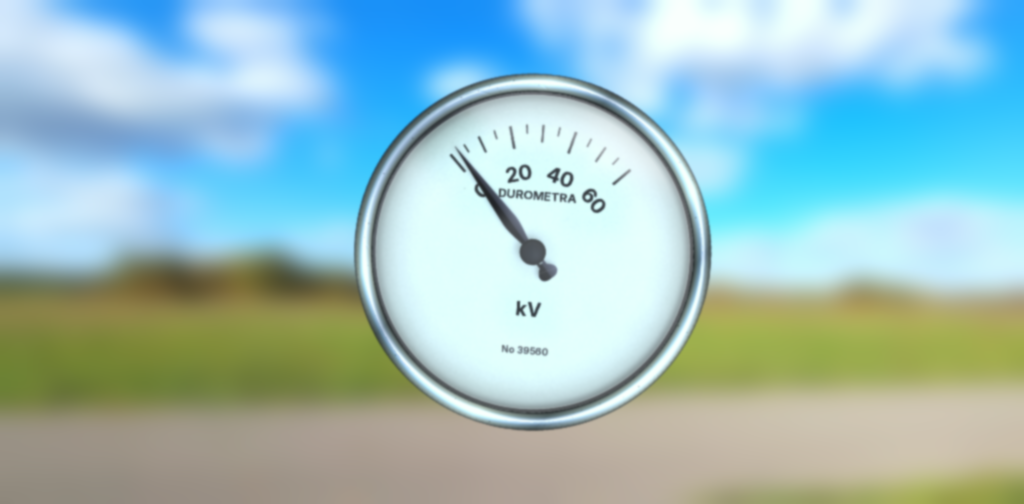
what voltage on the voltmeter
2.5 kV
